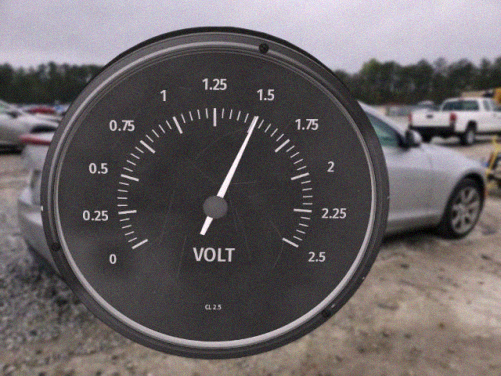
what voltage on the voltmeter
1.5 V
